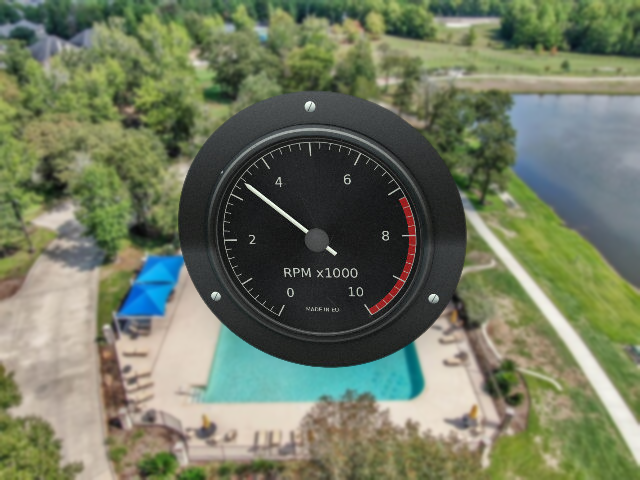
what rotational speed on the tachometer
3400 rpm
